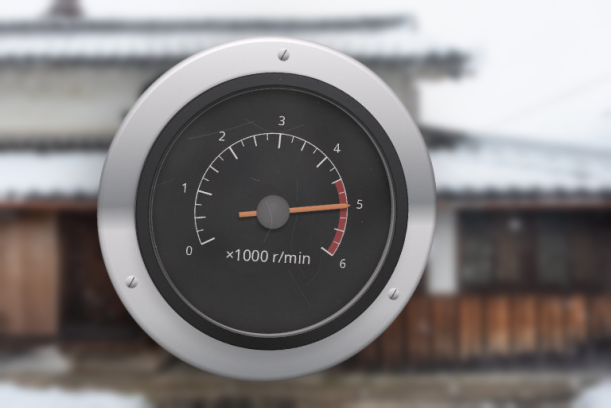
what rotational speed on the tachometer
5000 rpm
